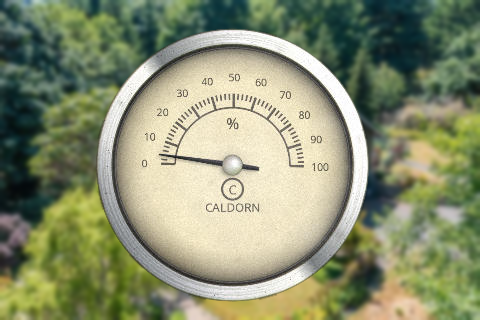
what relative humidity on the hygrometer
4 %
